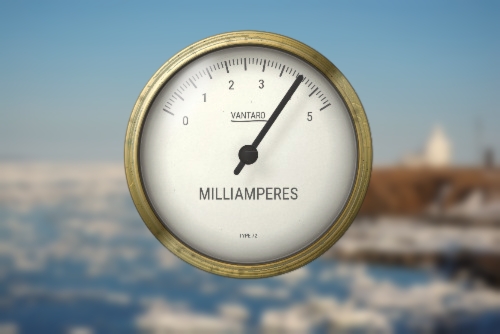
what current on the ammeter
4 mA
